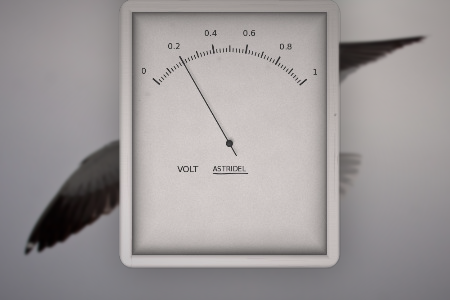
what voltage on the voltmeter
0.2 V
